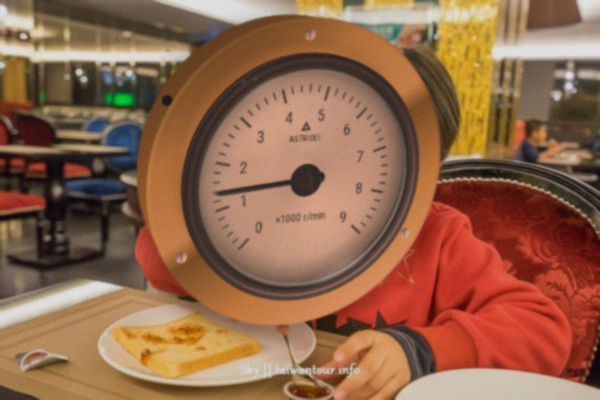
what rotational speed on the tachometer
1400 rpm
